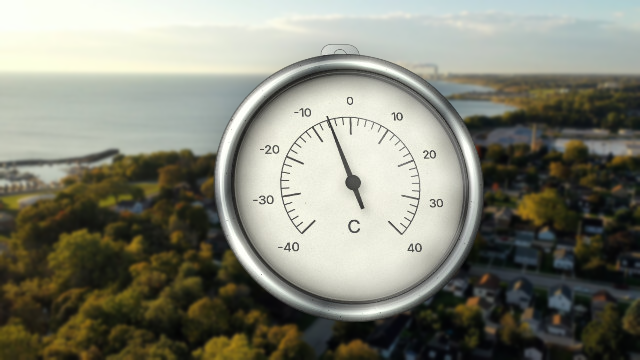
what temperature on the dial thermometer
-6 °C
